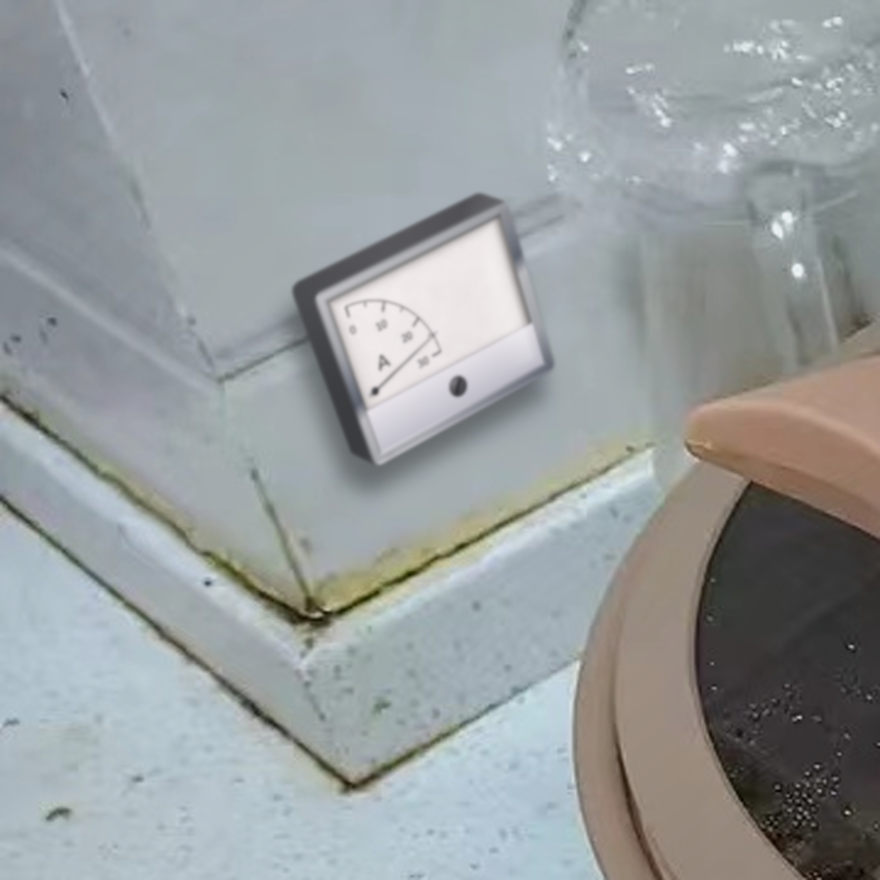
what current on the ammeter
25 A
